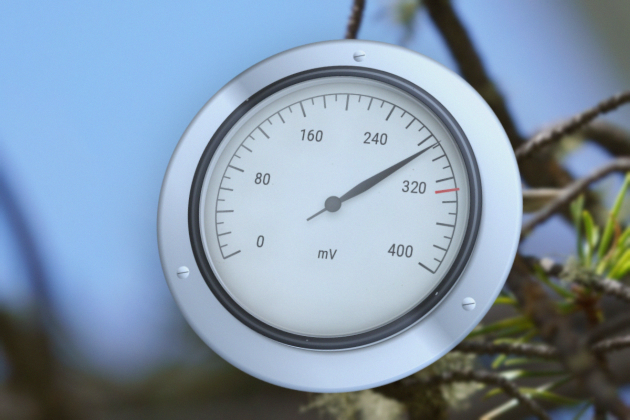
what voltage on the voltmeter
290 mV
